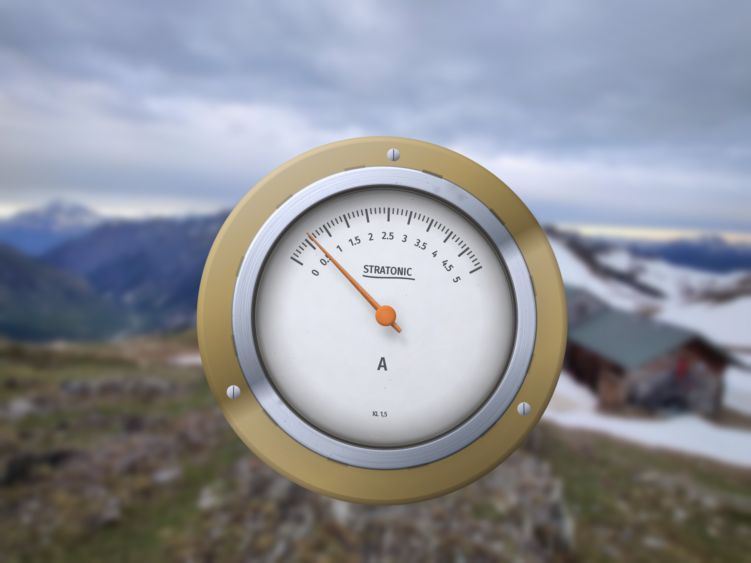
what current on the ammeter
0.6 A
